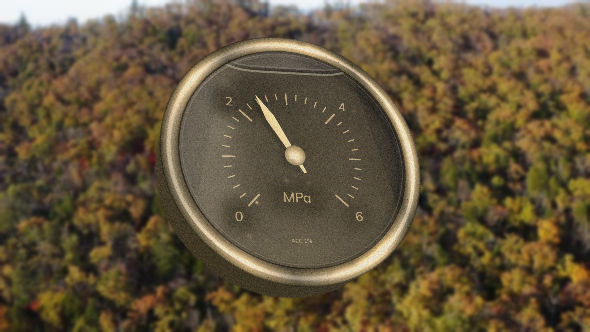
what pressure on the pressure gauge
2.4 MPa
